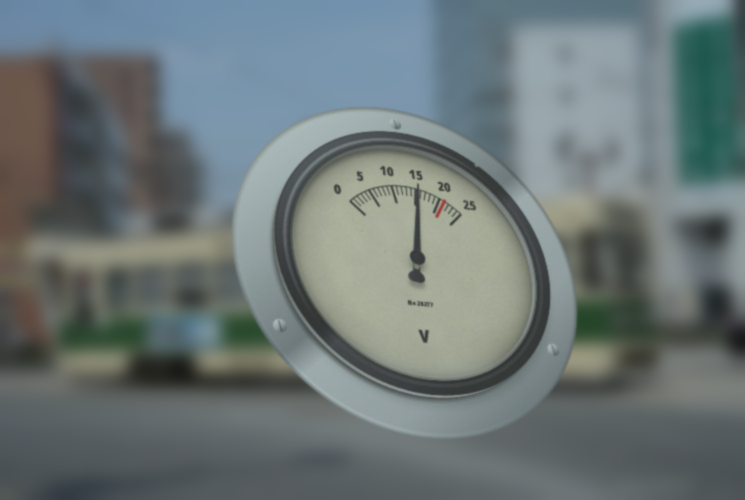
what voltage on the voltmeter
15 V
